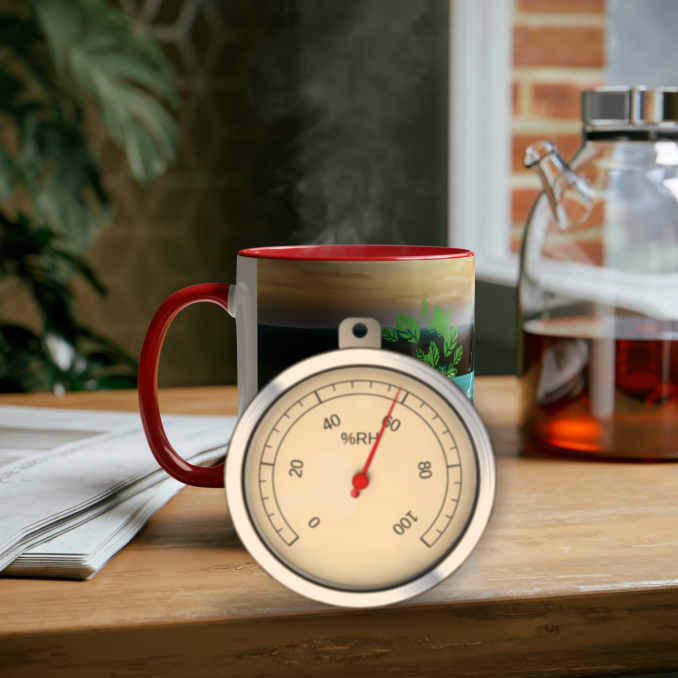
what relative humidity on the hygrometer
58 %
